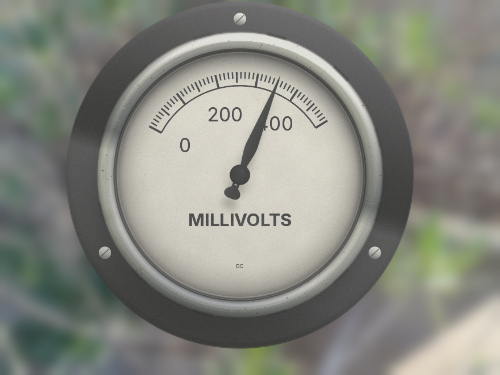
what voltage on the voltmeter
350 mV
